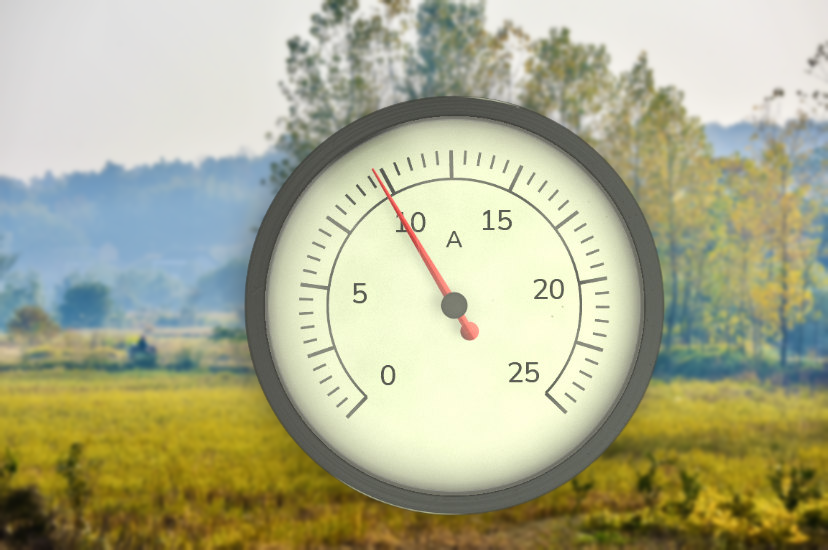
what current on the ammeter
9.75 A
